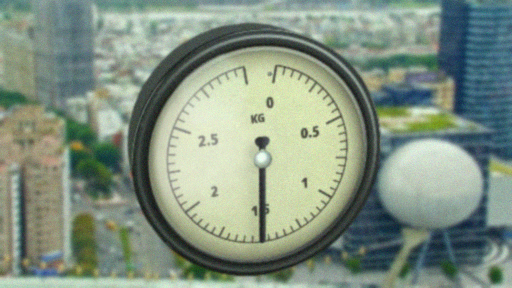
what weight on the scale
1.5 kg
